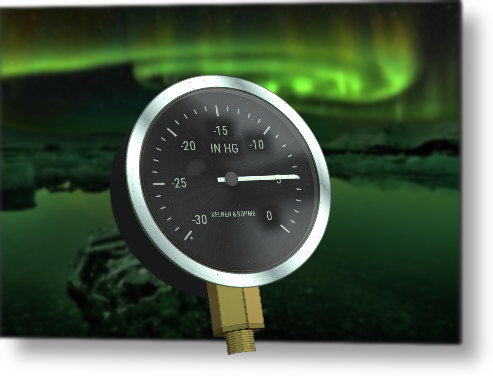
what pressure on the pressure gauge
-5 inHg
